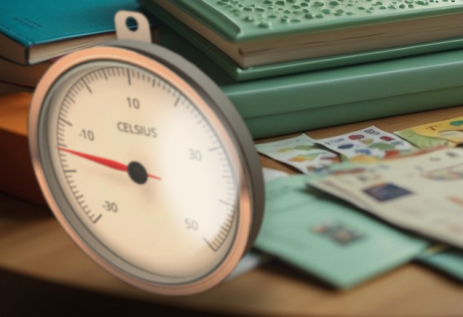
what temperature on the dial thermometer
-15 °C
